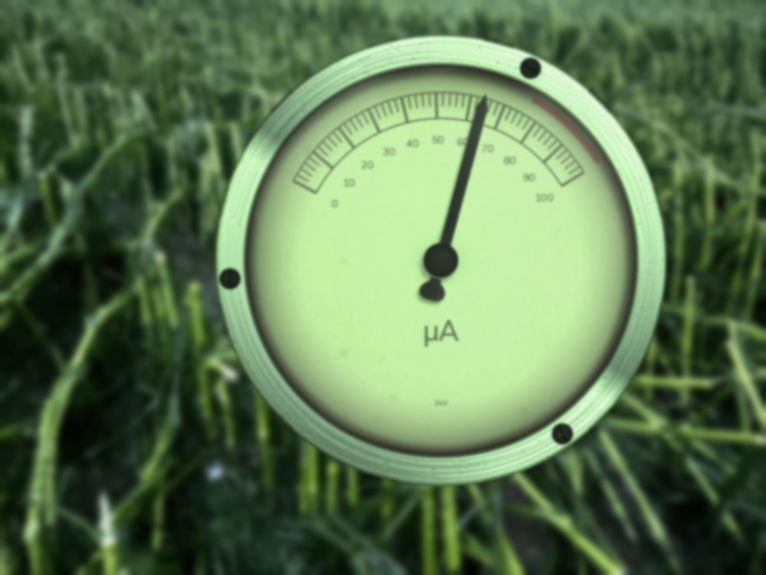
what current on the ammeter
64 µA
